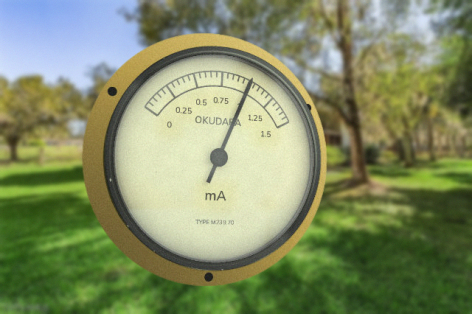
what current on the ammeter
1 mA
